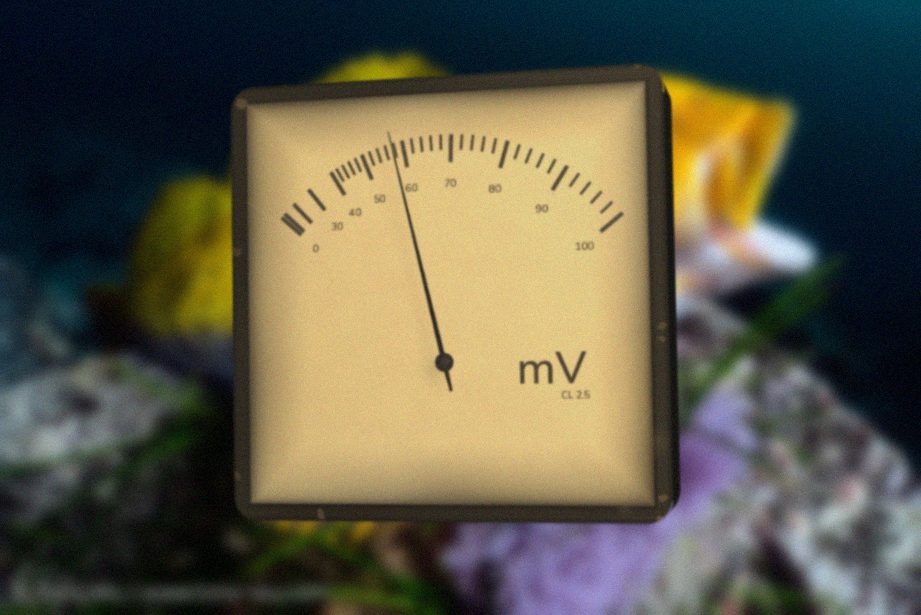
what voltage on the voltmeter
58 mV
